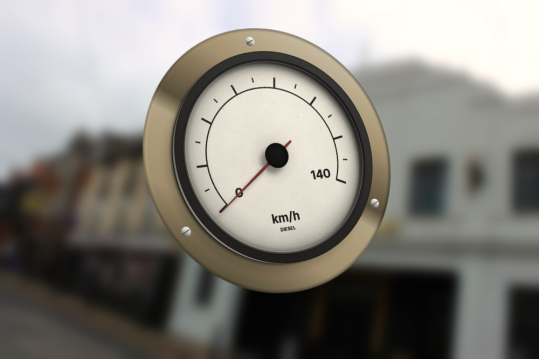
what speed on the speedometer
0 km/h
